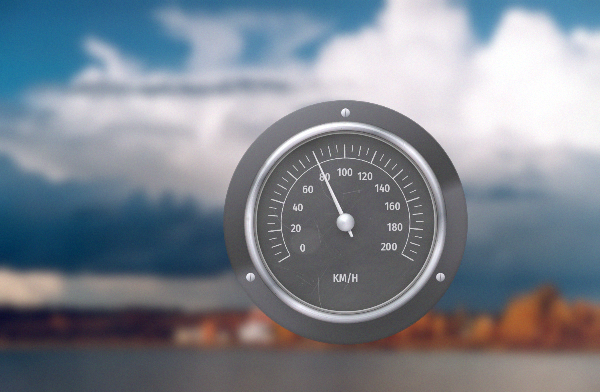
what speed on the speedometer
80 km/h
